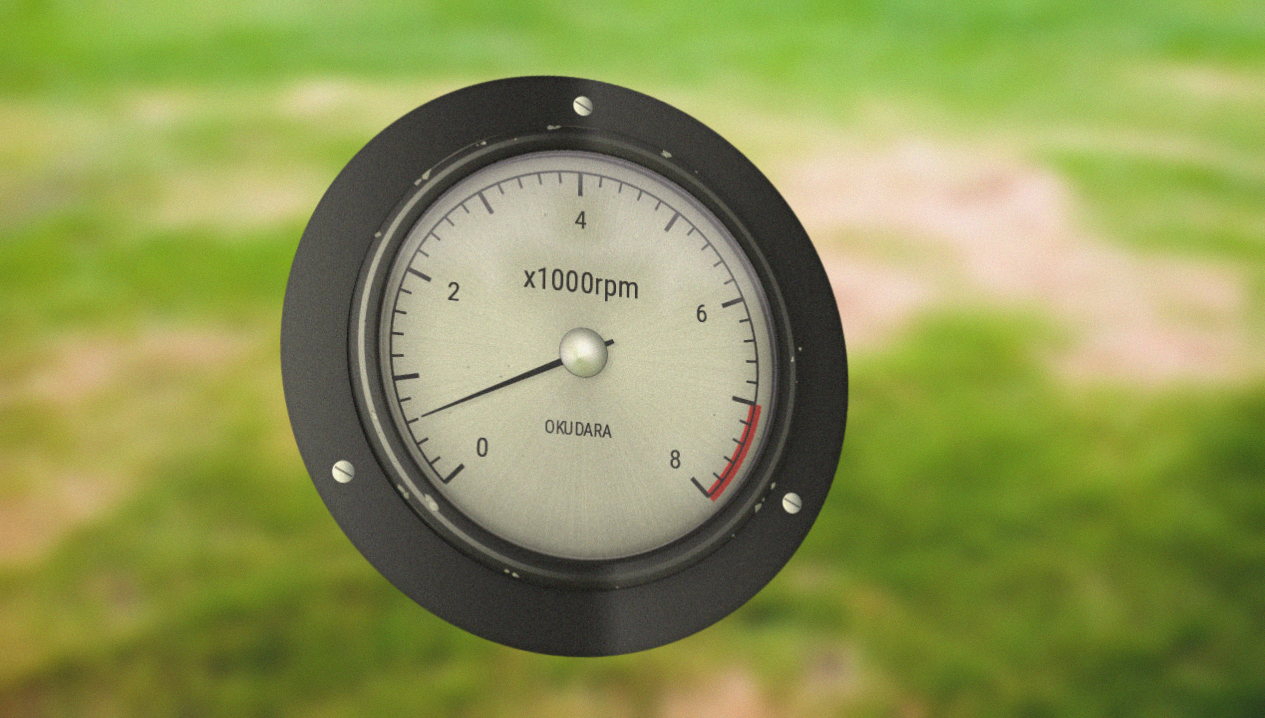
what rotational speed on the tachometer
600 rpm
